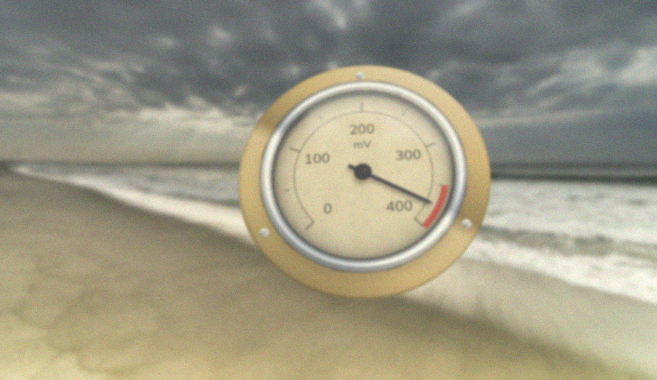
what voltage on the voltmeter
375 mV
